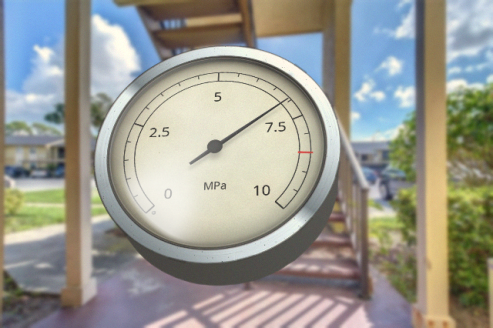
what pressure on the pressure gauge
7 MPa
